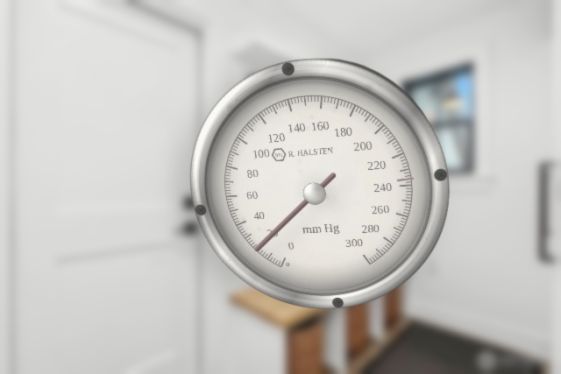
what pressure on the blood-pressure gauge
20 mmHg
